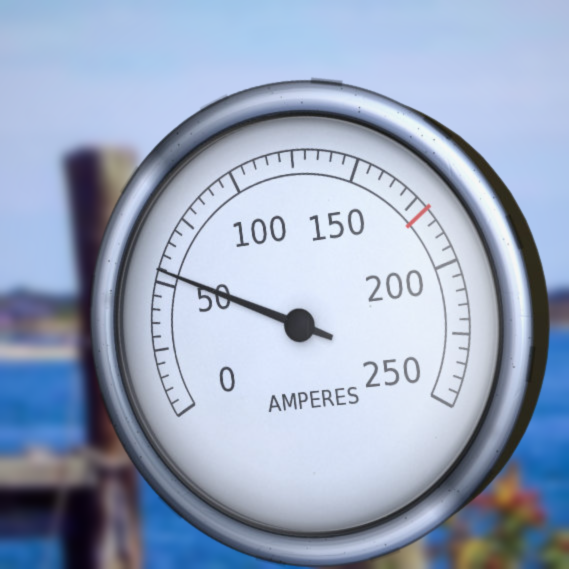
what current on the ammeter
55 A
